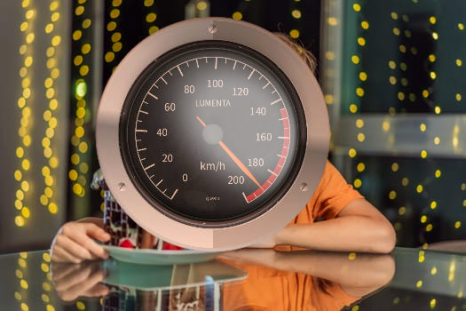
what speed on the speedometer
190 km/h
